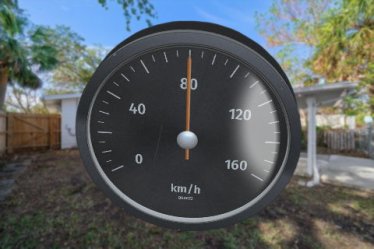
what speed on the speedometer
80 km/h
